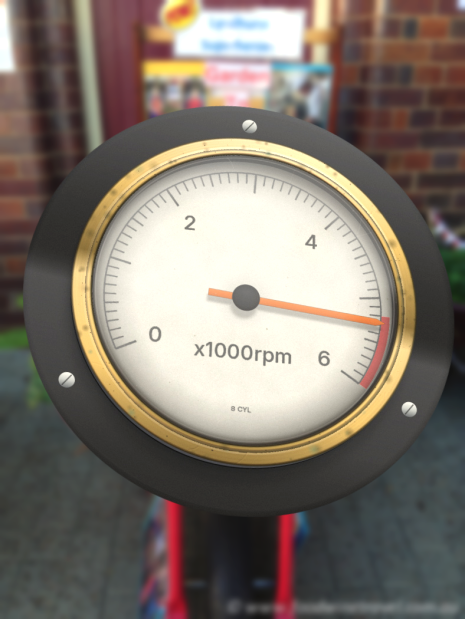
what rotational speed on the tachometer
5300 rpm
